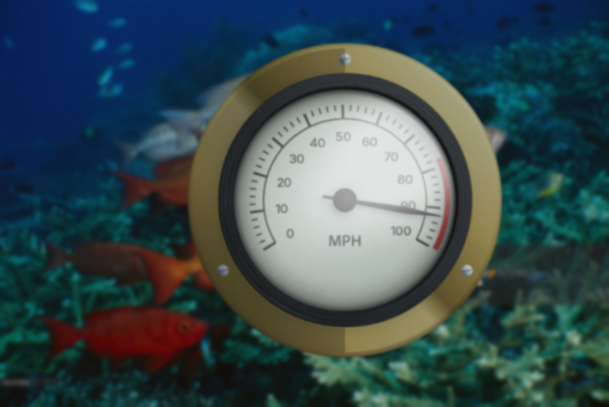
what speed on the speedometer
92 mph
